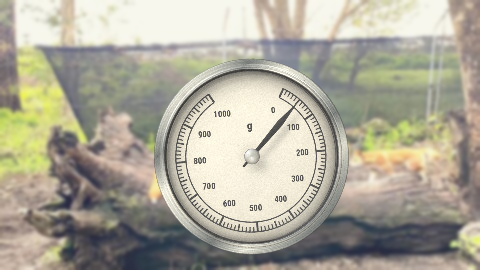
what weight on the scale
50 g
